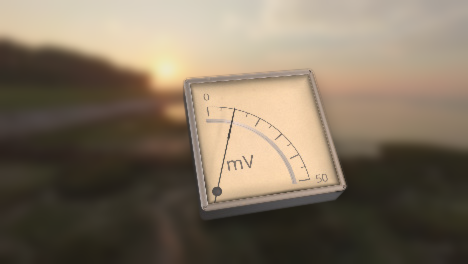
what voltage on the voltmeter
10 mV
